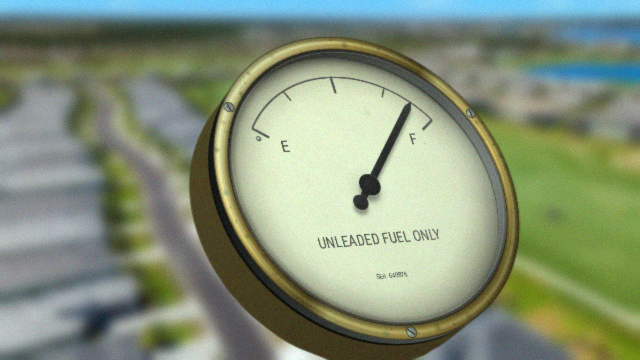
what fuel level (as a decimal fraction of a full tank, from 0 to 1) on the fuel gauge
0.875
